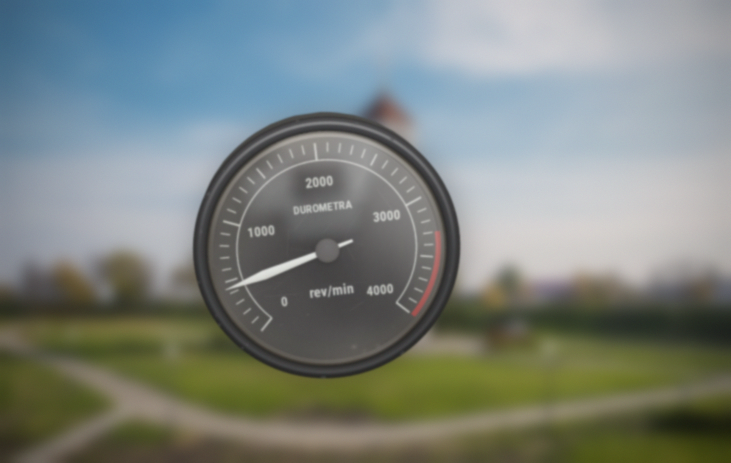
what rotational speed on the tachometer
450 rpm
